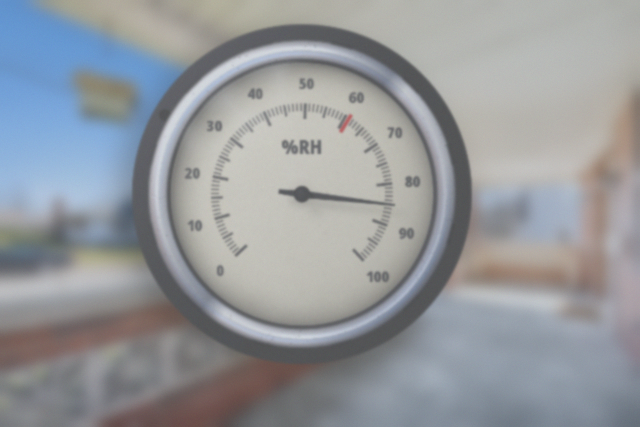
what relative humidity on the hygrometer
85 %
